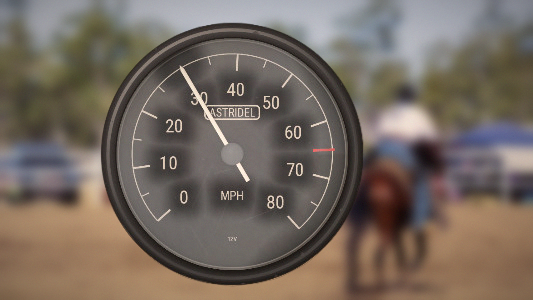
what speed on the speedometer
30 mph
